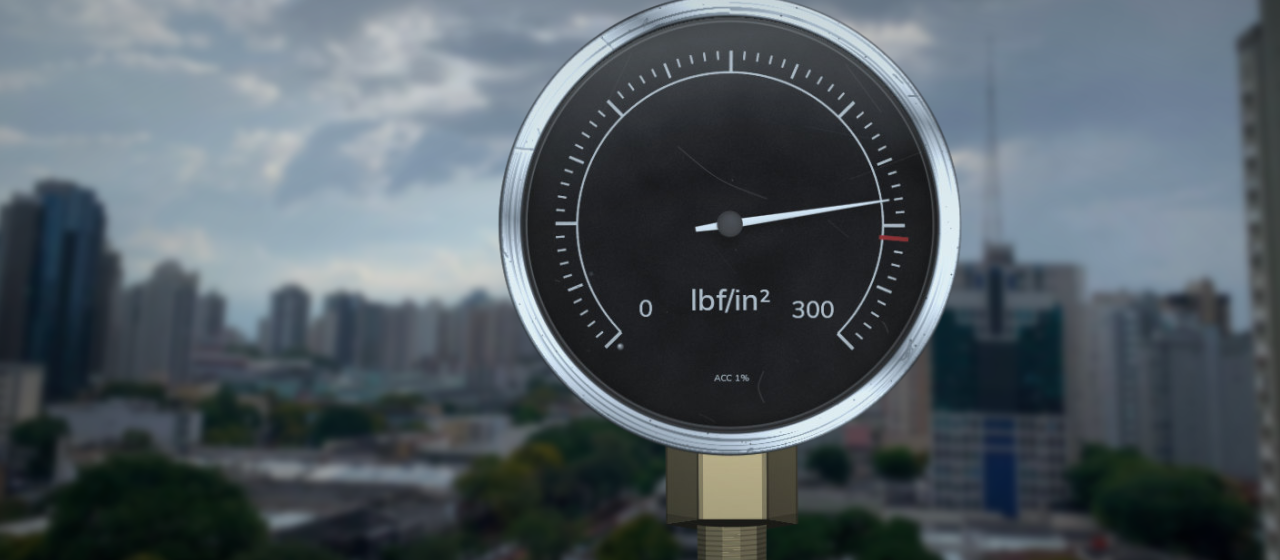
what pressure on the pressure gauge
240 psi
